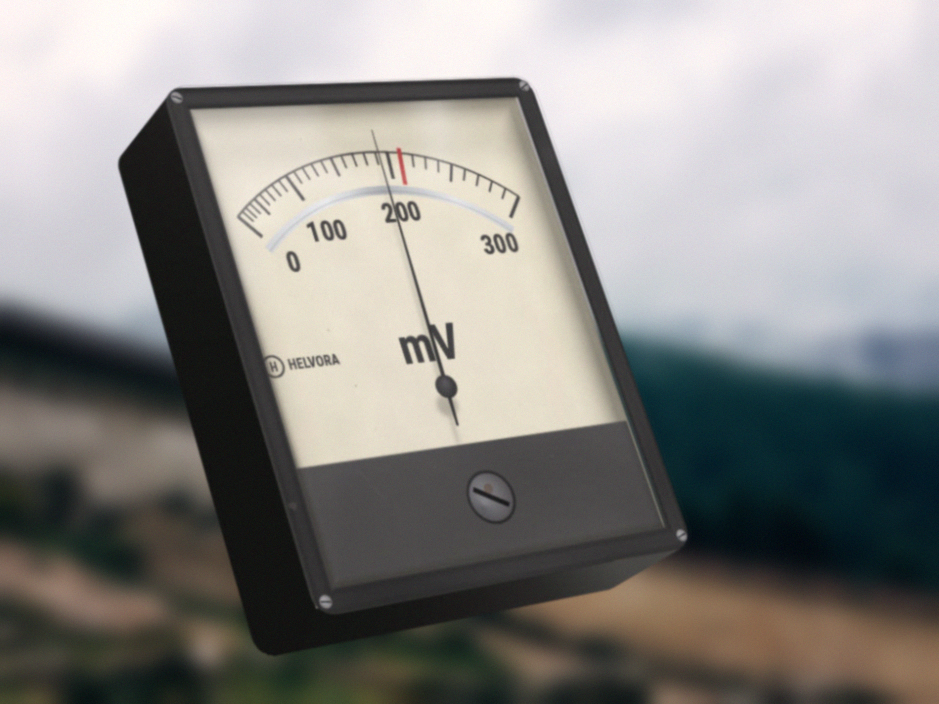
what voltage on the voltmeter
190 mV
